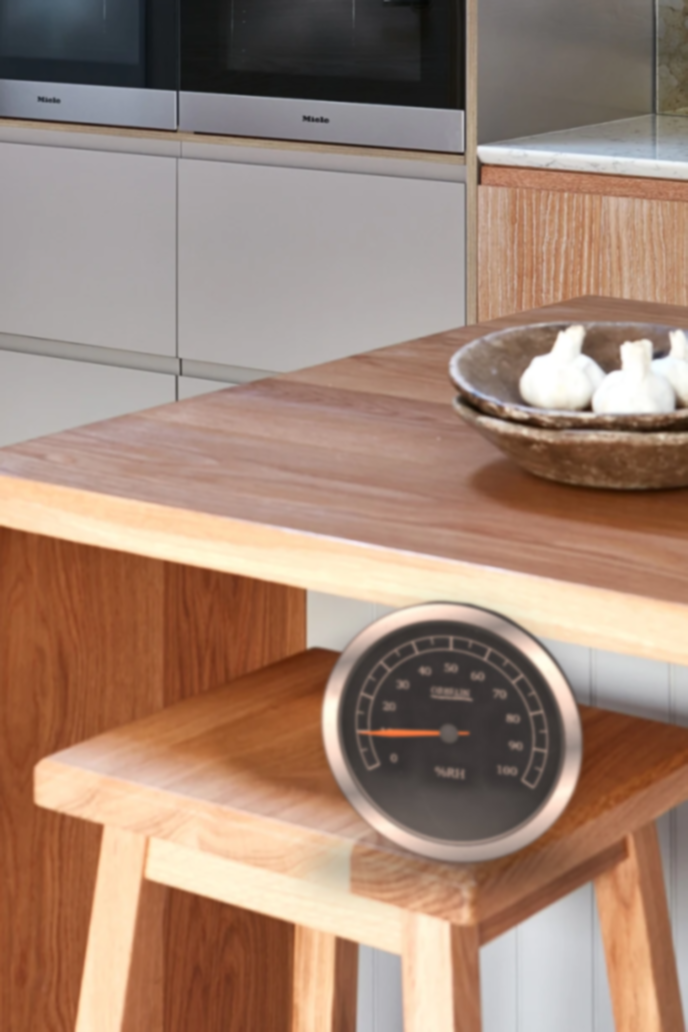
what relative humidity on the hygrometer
10 %
